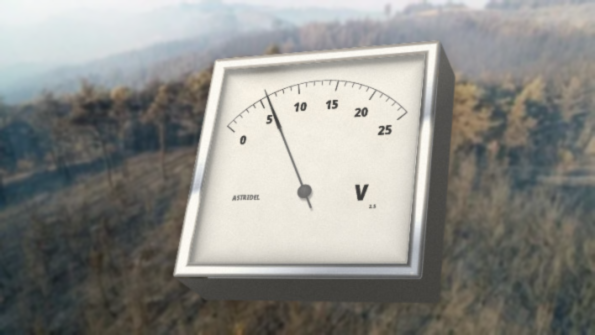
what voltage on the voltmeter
6 V
